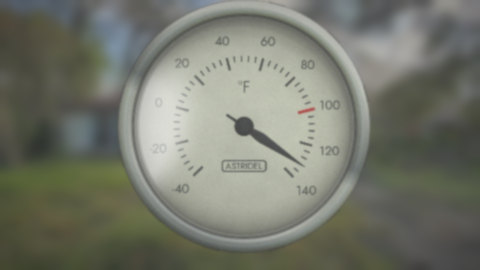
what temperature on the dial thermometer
132 °F
